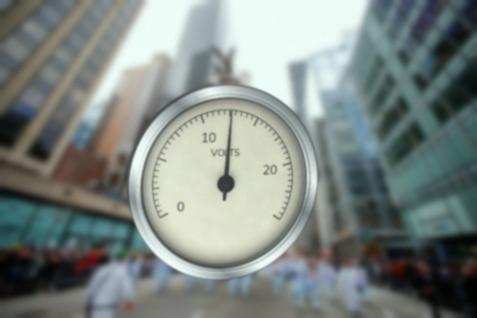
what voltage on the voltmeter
12.5 V
